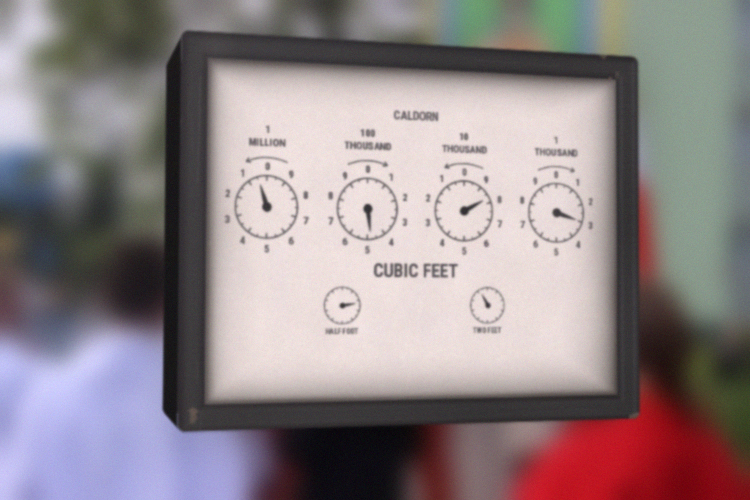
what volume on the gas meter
48300 ft³
